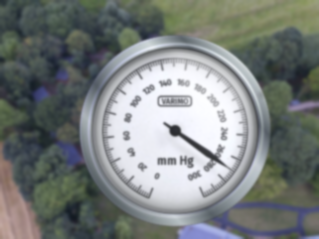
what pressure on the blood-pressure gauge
270 mmHg
